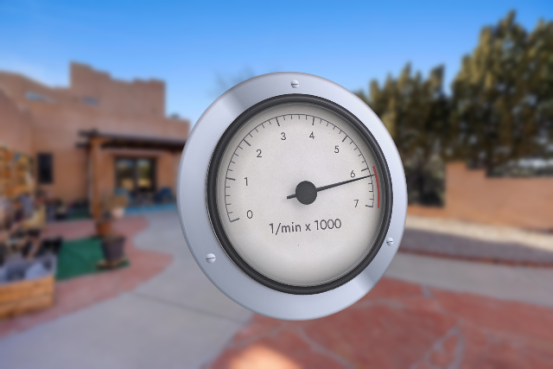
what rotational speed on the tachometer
6200 rpm
